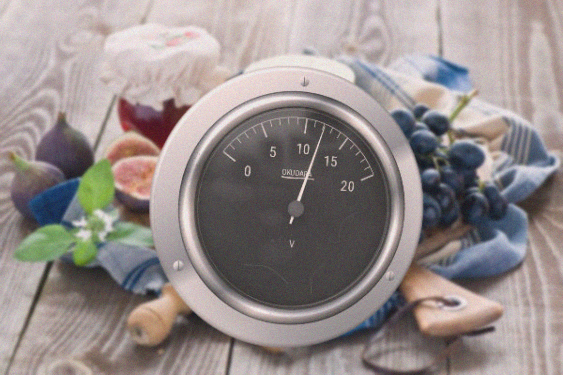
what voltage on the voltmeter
12 V
